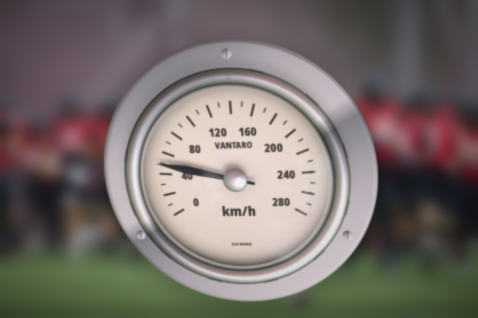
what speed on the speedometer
50 km/h
